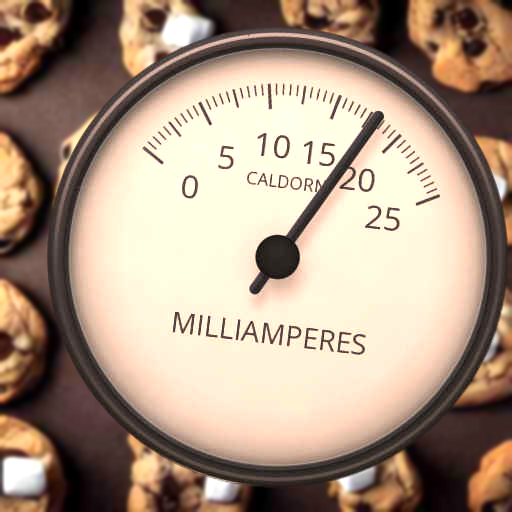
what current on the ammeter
18 mA
